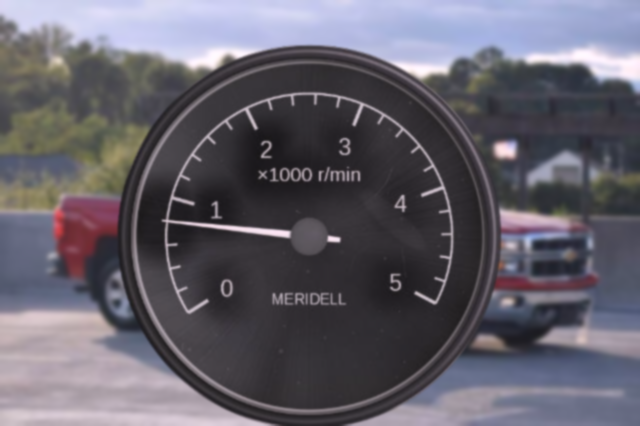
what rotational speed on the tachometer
800 rpm
